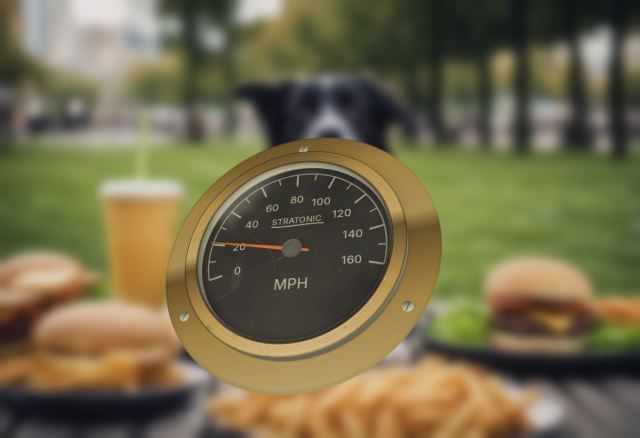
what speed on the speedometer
20 mph
